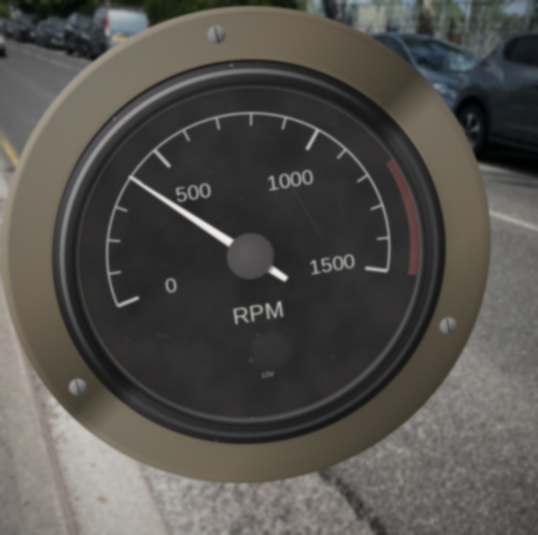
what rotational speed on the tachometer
400 rpm
